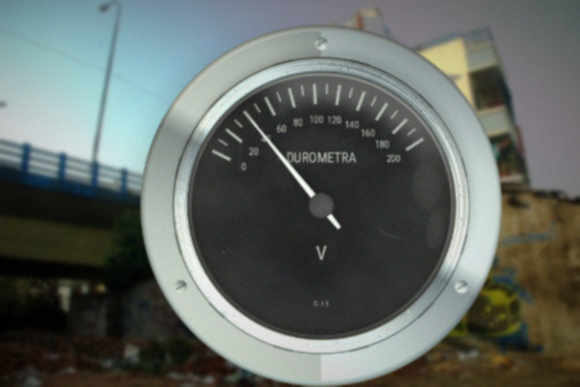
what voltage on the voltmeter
40 V
